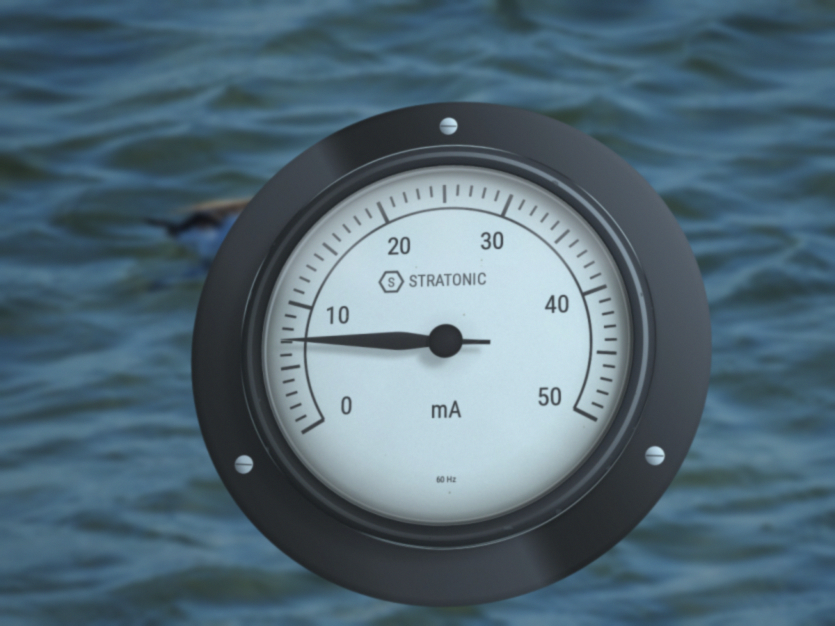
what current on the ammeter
7 mA
